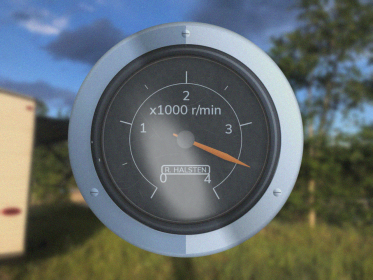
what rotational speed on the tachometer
3500 rpm
